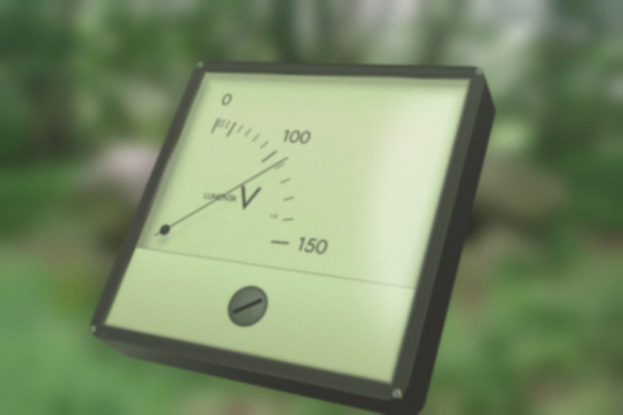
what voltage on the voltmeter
110 V
